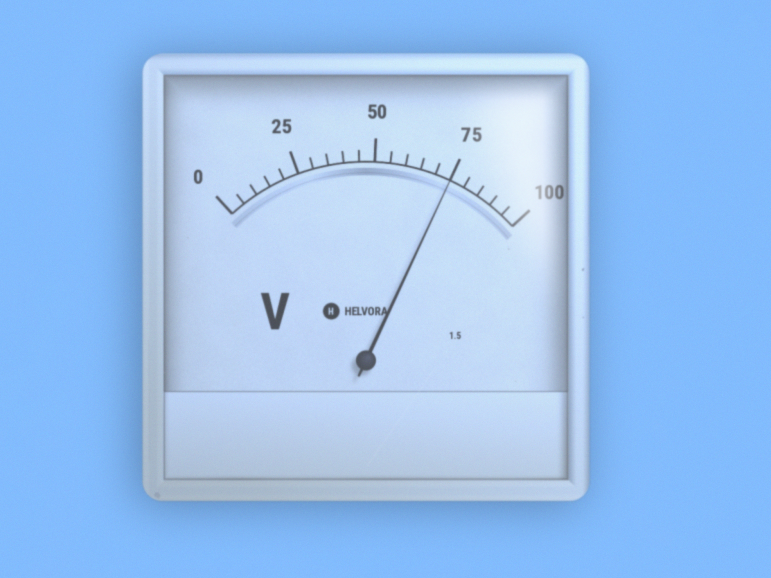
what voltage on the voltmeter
75 V
